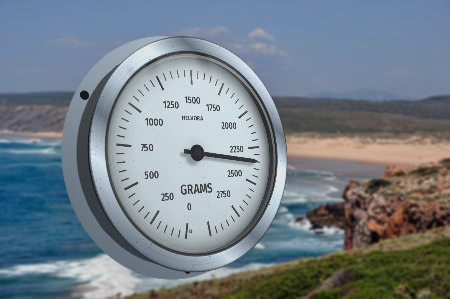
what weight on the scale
2350 g
